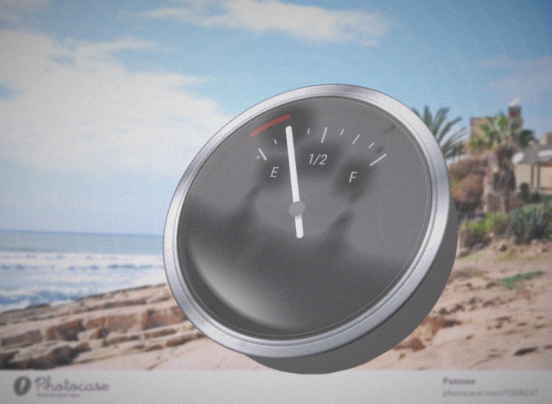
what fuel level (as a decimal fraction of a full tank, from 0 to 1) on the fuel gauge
0.25
